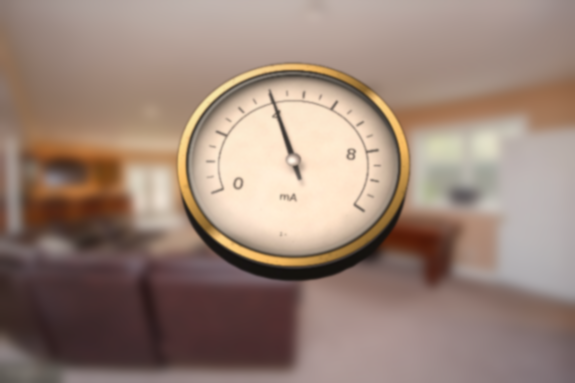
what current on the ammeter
4 mA
